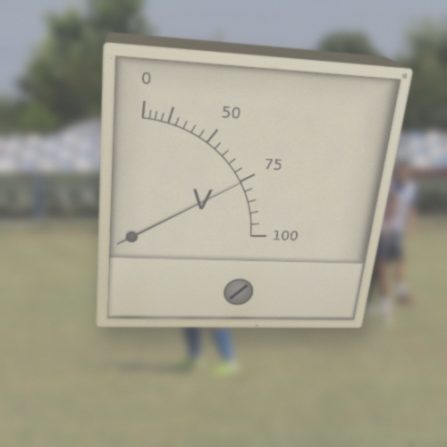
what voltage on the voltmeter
75 V
